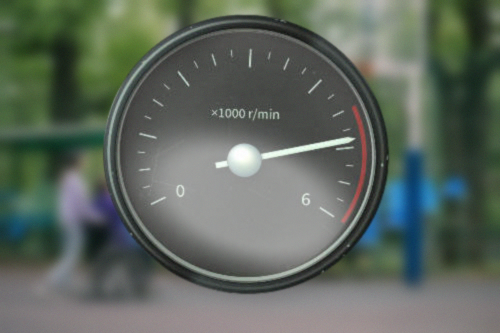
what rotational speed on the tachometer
4875 rpm
